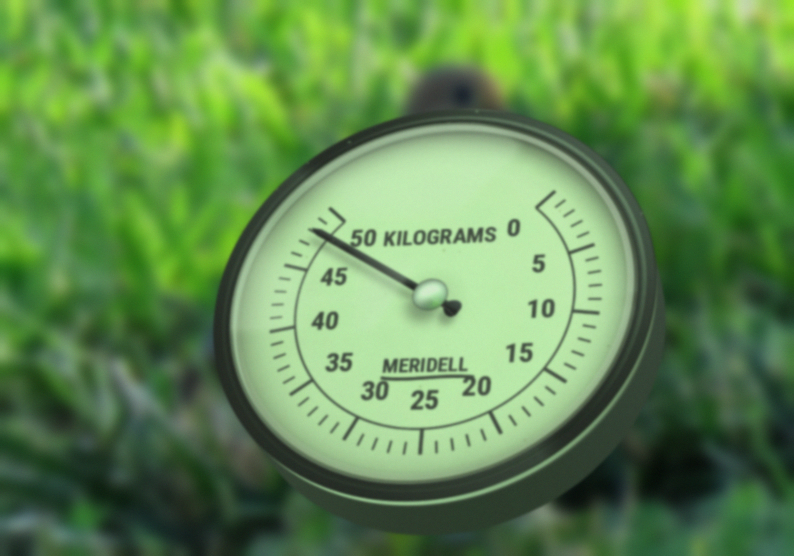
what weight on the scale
48 kg
